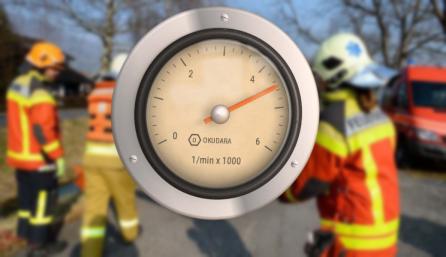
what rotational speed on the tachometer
4500 rpm
